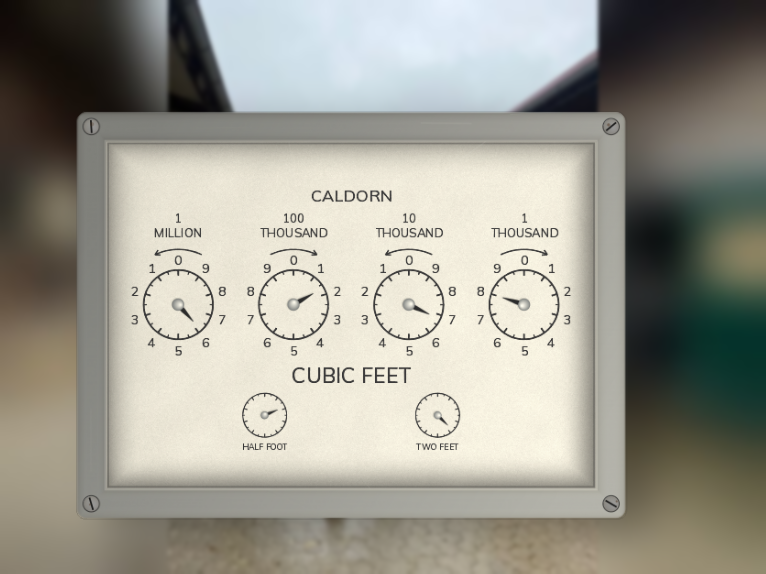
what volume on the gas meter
616800 ft³
